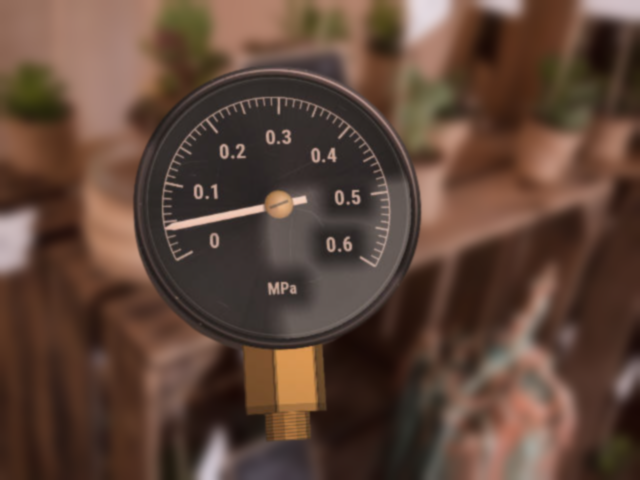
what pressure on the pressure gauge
0.04 MPa
